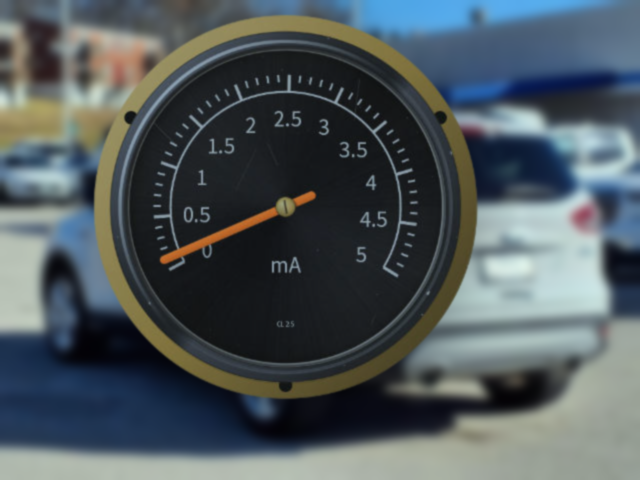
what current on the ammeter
0.1 mA
